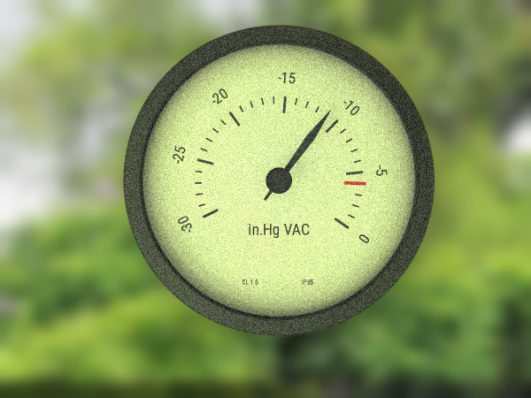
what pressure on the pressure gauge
-11 inHg
